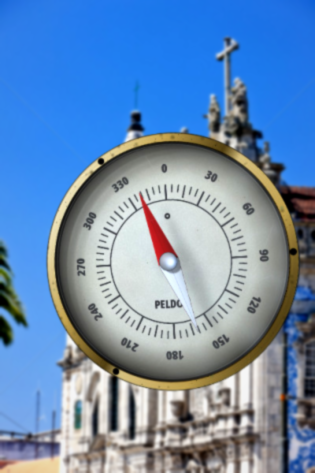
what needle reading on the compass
340 °
